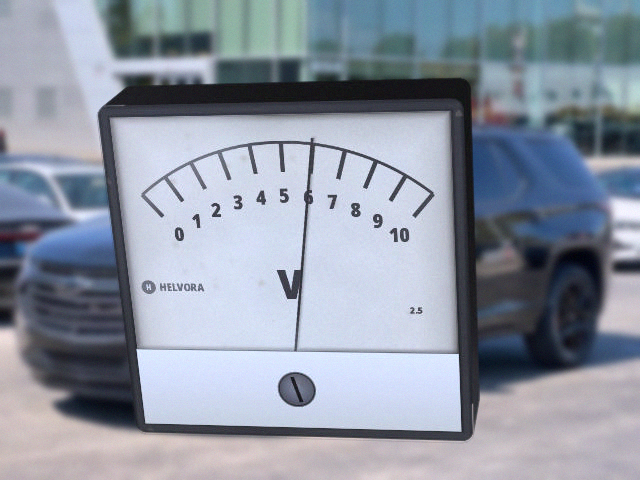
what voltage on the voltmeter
6 V
